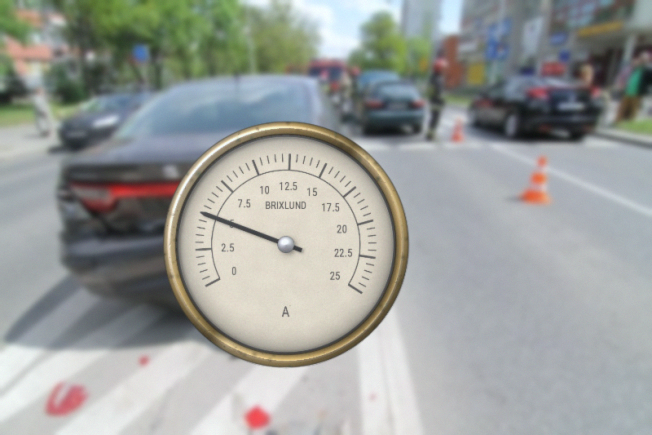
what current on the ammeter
5 A
